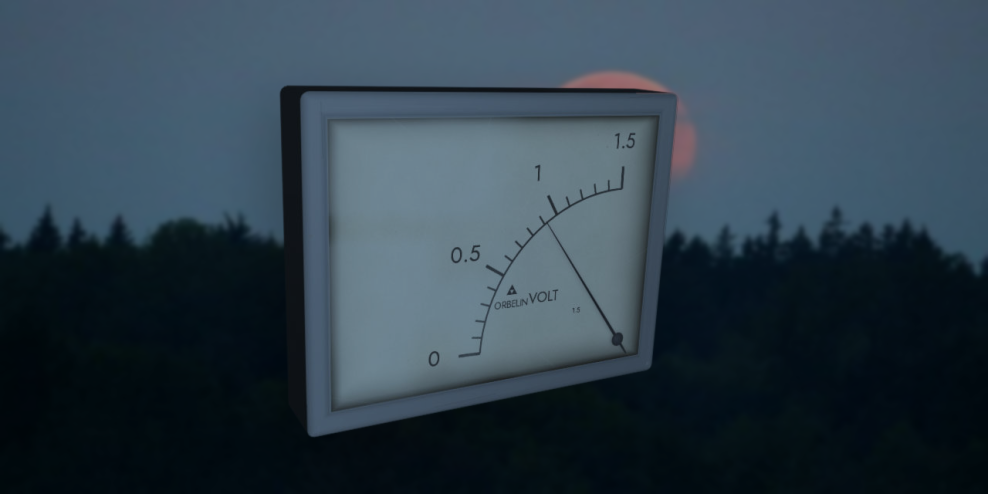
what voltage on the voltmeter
0.9 V
